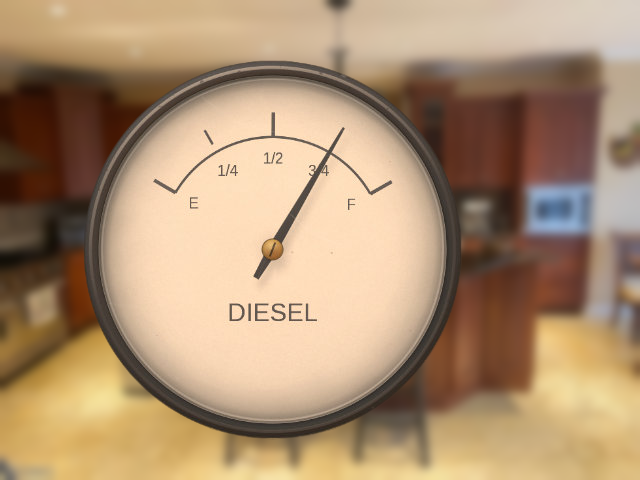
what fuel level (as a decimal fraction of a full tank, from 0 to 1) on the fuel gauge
0.75
